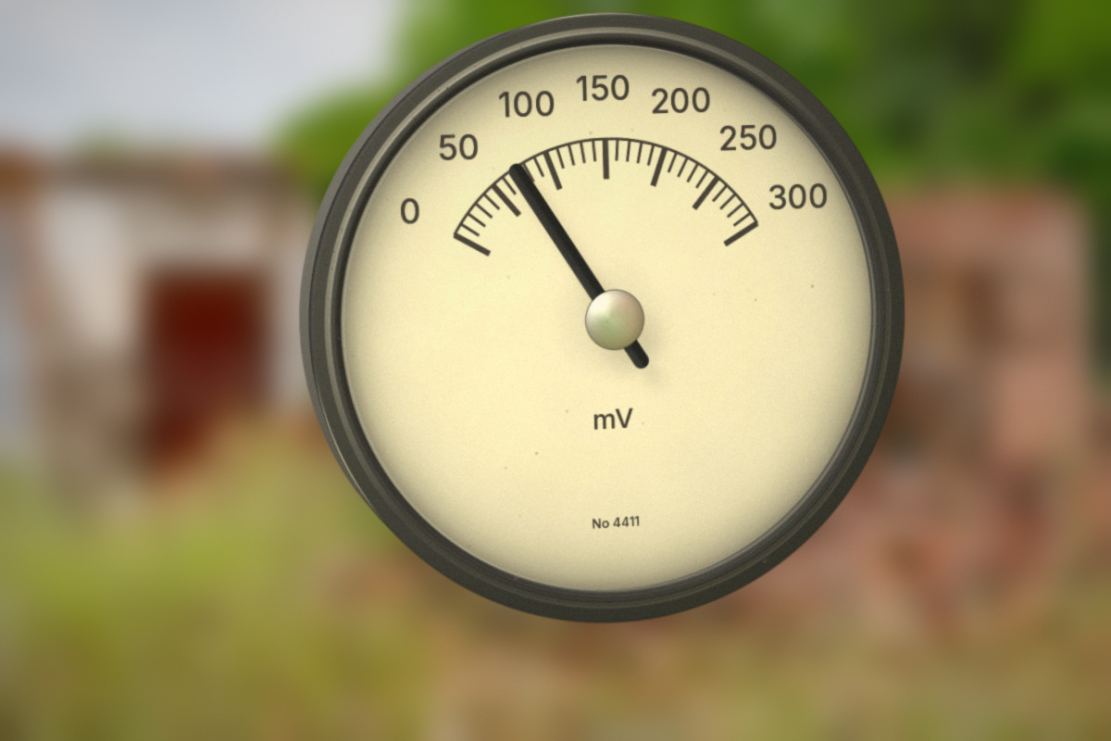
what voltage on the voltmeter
70 mV
